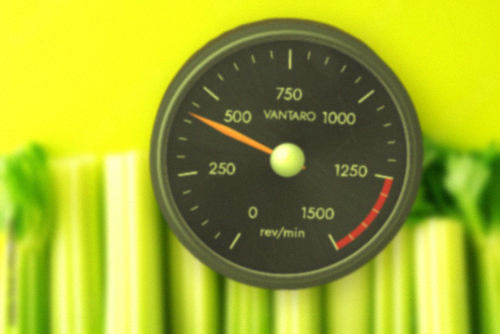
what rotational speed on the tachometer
425 rpm
